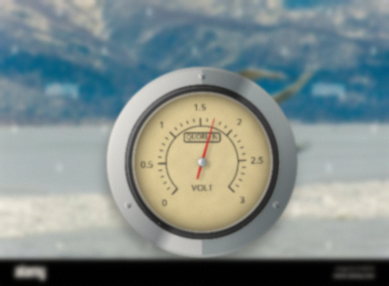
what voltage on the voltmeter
1.7 V
